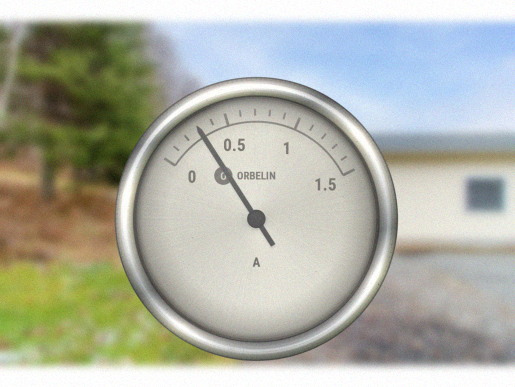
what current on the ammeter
0.3 A
